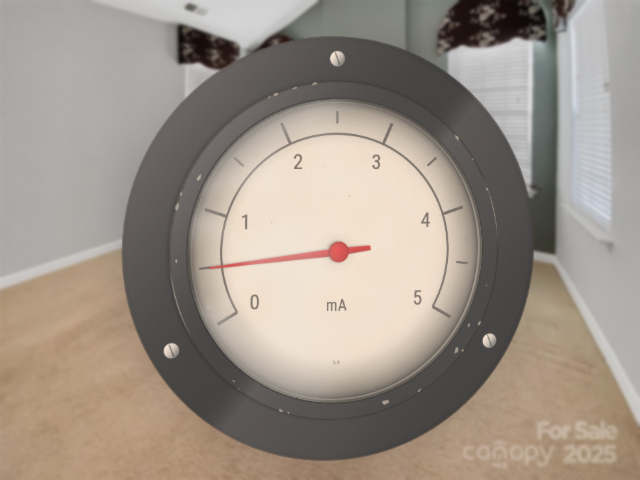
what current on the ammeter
0.5 mA
